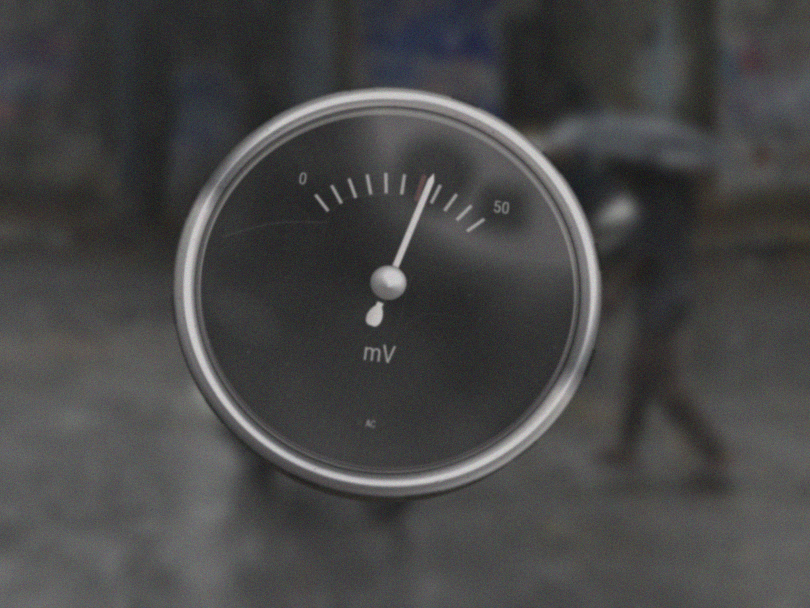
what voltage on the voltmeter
32.5 mV
